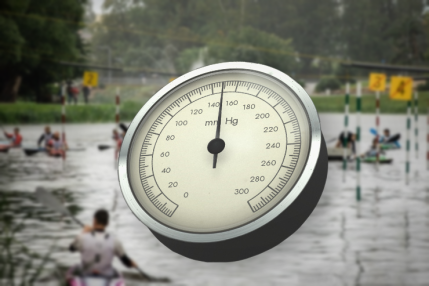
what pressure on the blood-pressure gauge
150 mmHg
